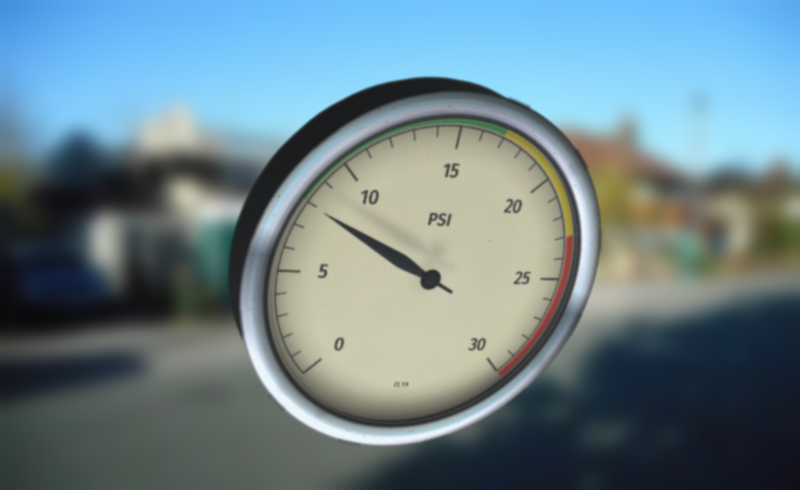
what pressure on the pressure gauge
8 psi
